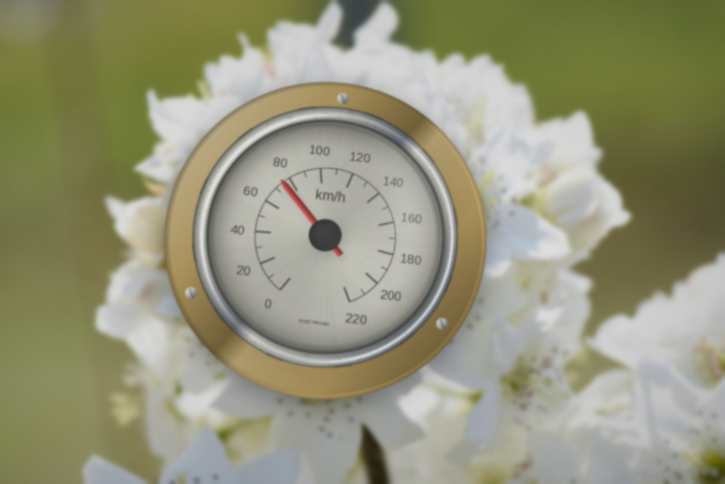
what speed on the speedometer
75 km/h
